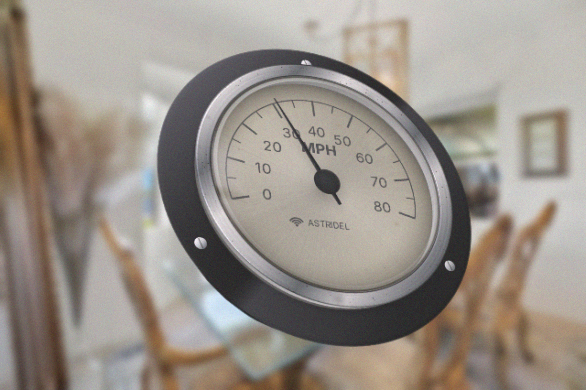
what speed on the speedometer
30 mph
